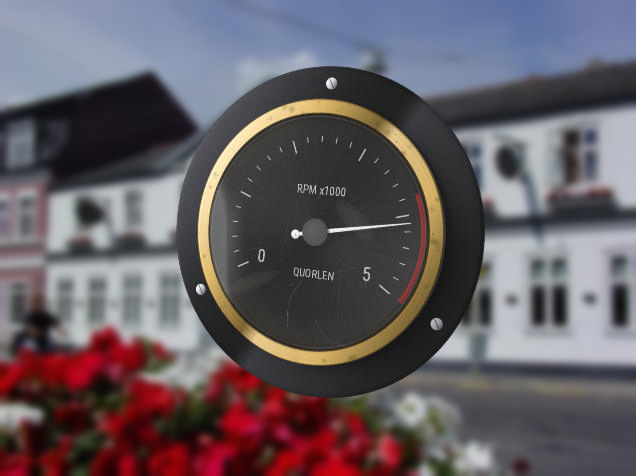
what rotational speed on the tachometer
4100 rpm
